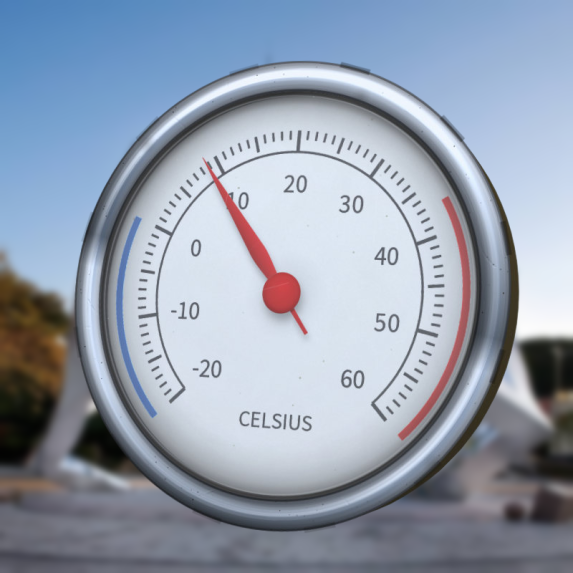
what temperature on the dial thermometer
9 °C
